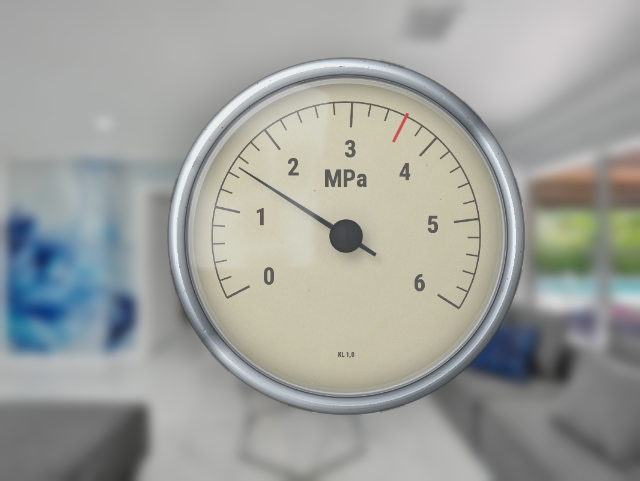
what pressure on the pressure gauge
1.5 MPa
